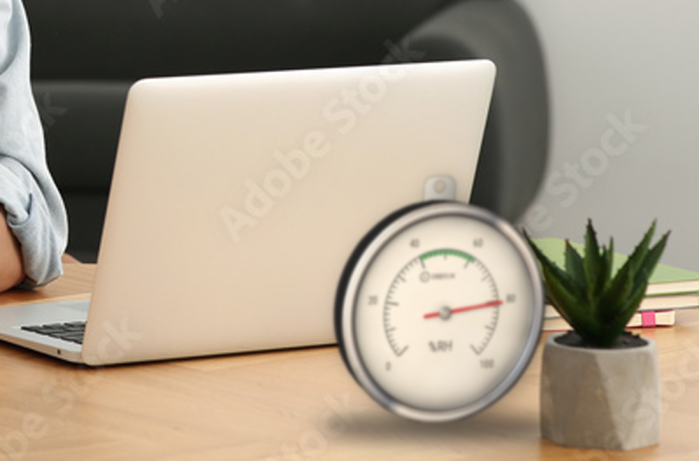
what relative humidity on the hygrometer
80 %
